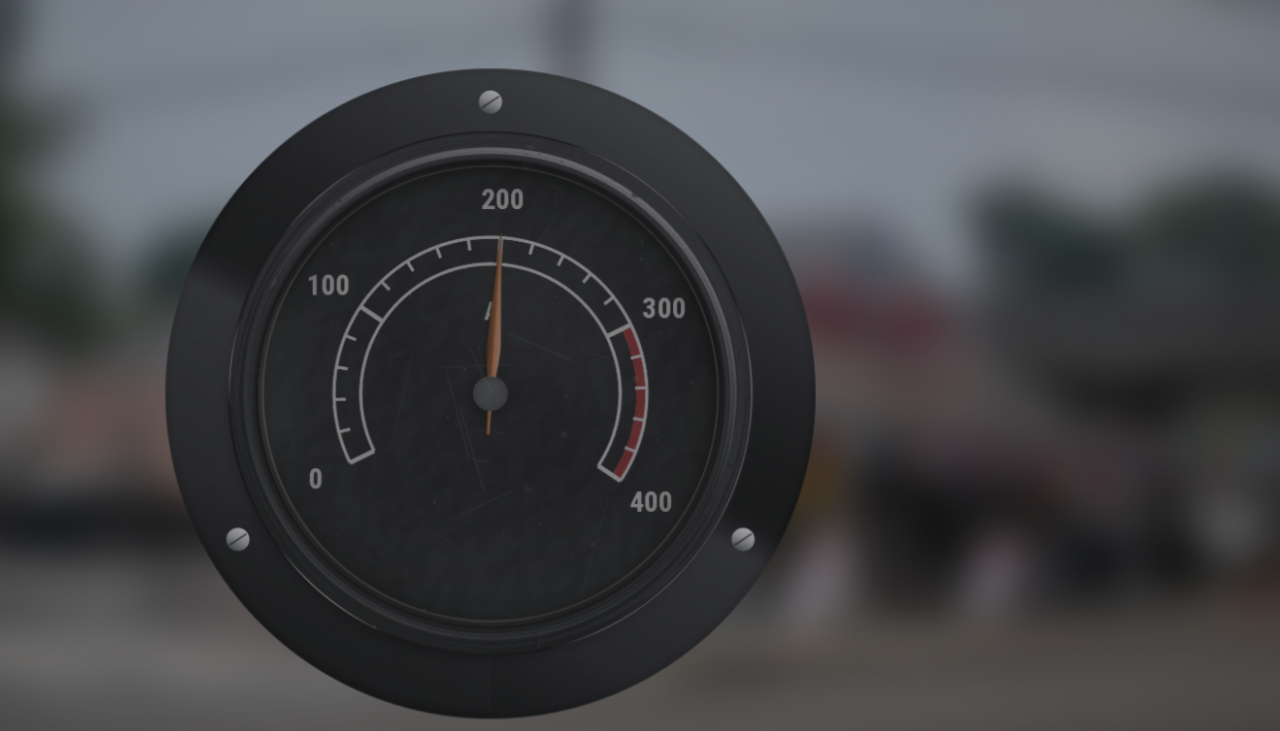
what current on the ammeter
200 A
